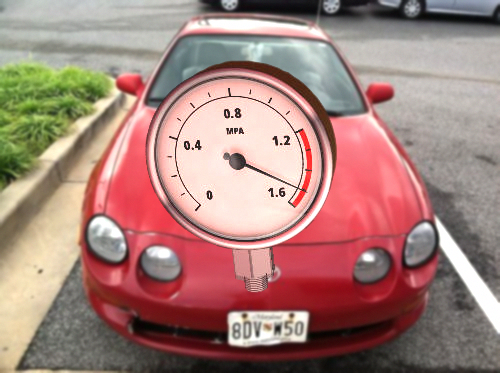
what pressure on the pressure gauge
1.5 MPa
